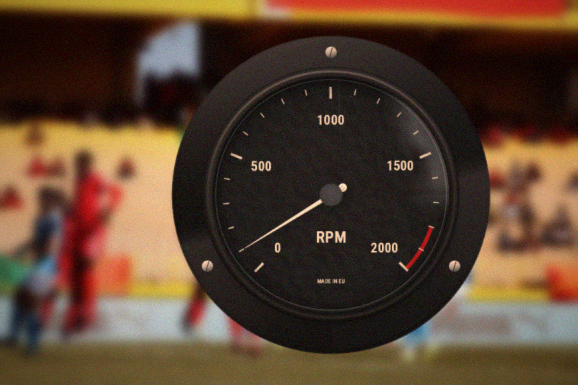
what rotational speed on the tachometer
100 rpm
